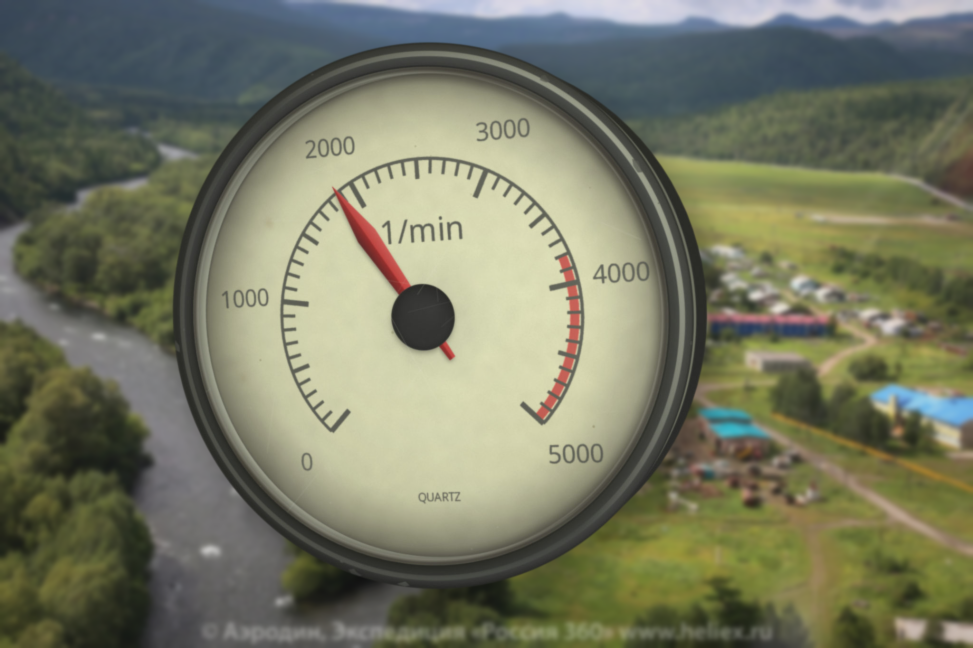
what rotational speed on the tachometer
1900 rpm
